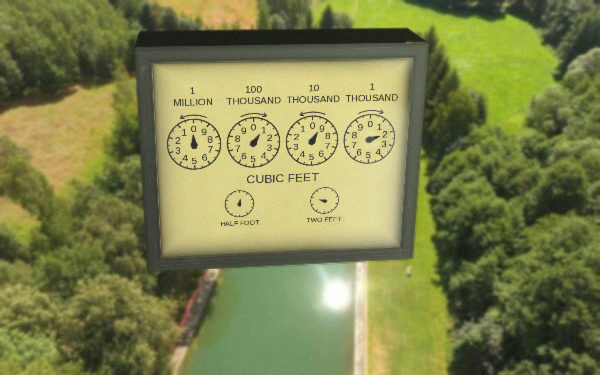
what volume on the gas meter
9200 ft³
